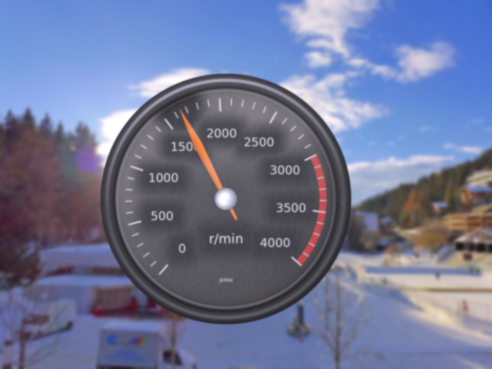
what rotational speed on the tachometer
1650 rpm
